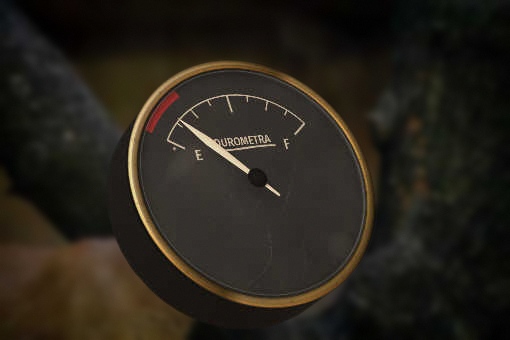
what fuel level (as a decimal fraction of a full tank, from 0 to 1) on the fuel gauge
0.125
